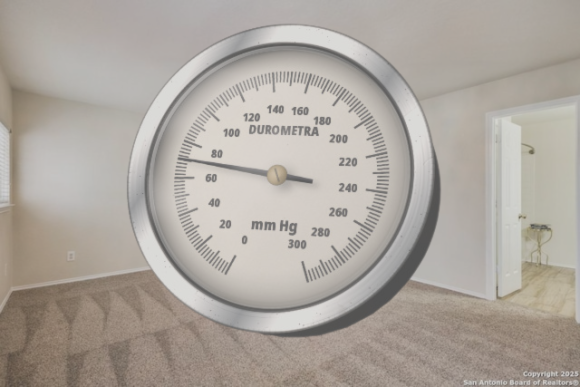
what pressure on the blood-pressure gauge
70 mmHg
